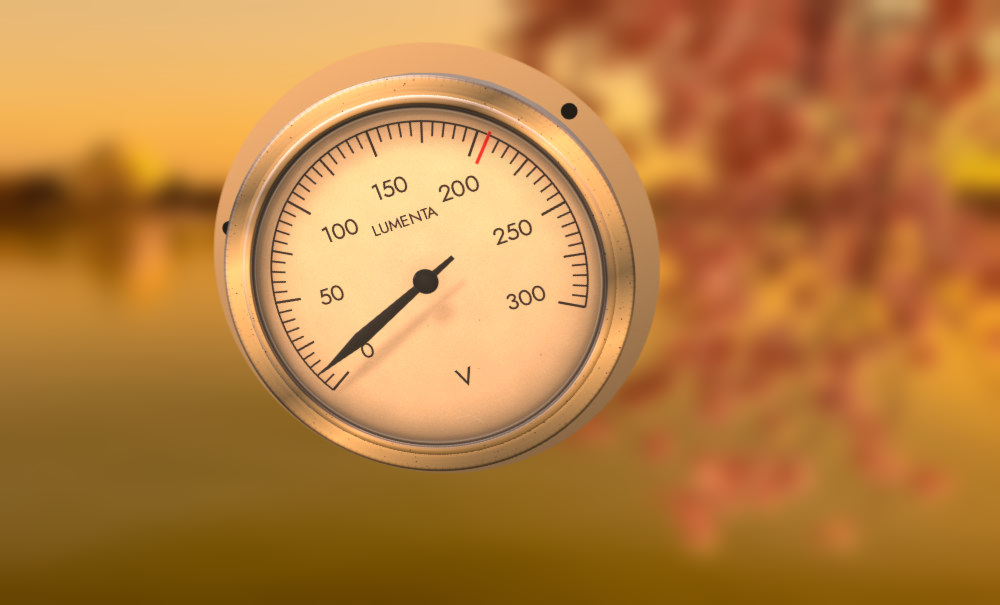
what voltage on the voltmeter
10 V
